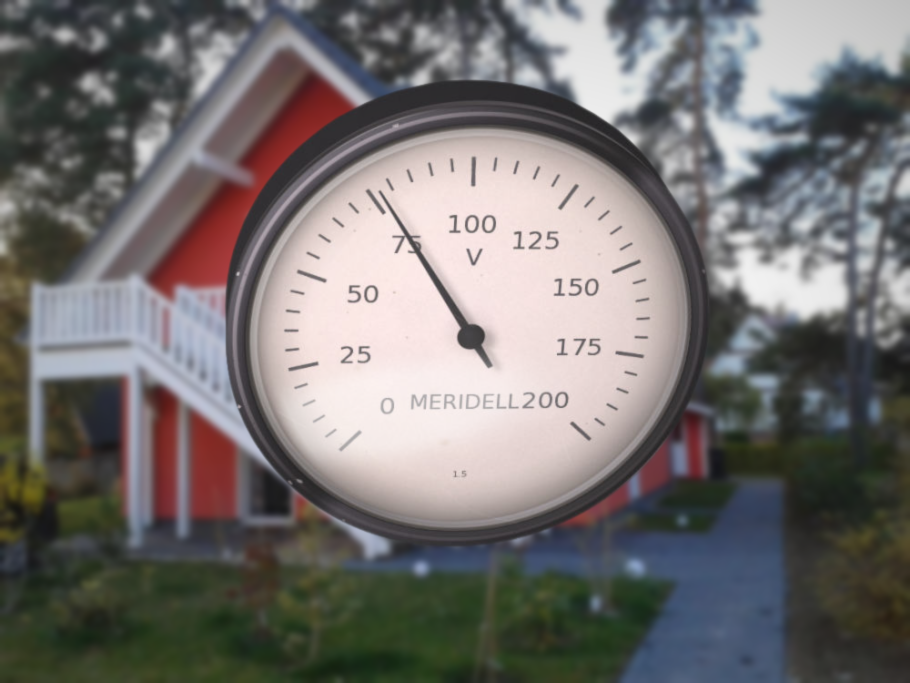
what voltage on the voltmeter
77.5 V
